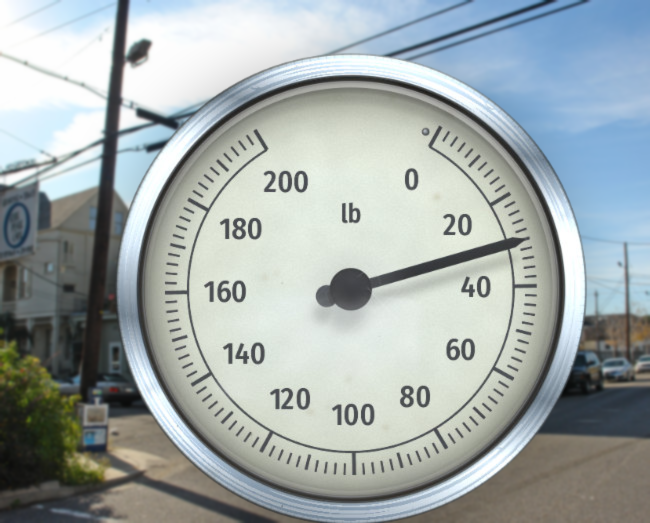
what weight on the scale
30 lb
